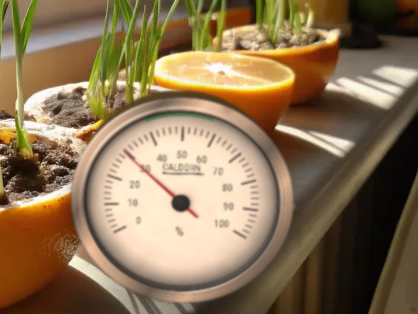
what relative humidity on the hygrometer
30 %
